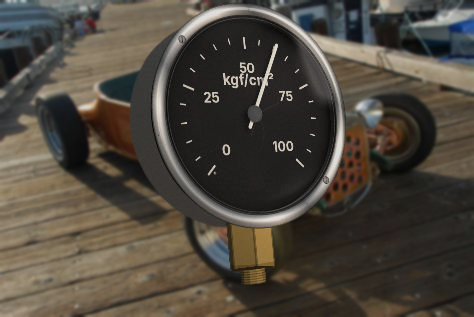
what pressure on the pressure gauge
60 kg/cm²
